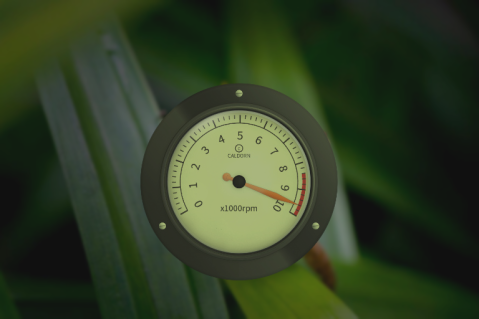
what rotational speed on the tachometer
9600 rpm
